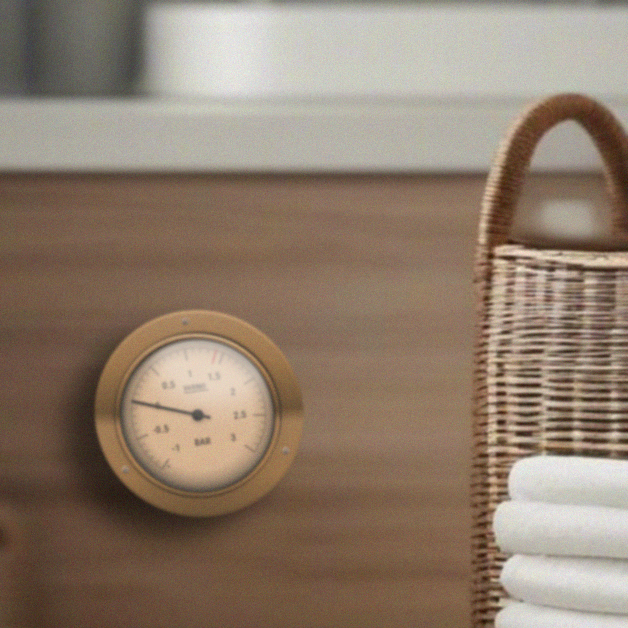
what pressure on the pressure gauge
0 bar
